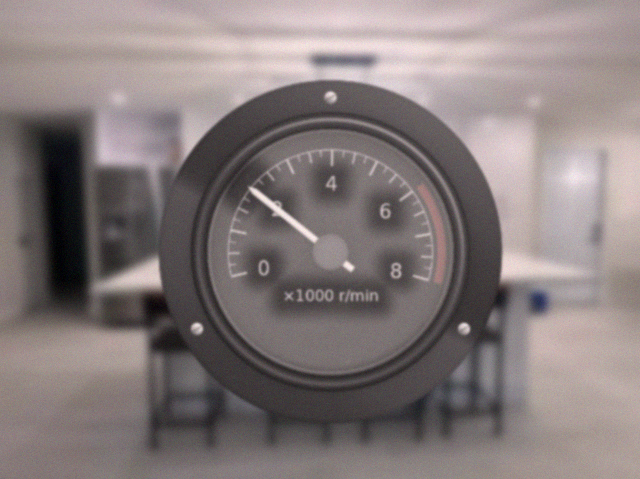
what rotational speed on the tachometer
2000 rpm
